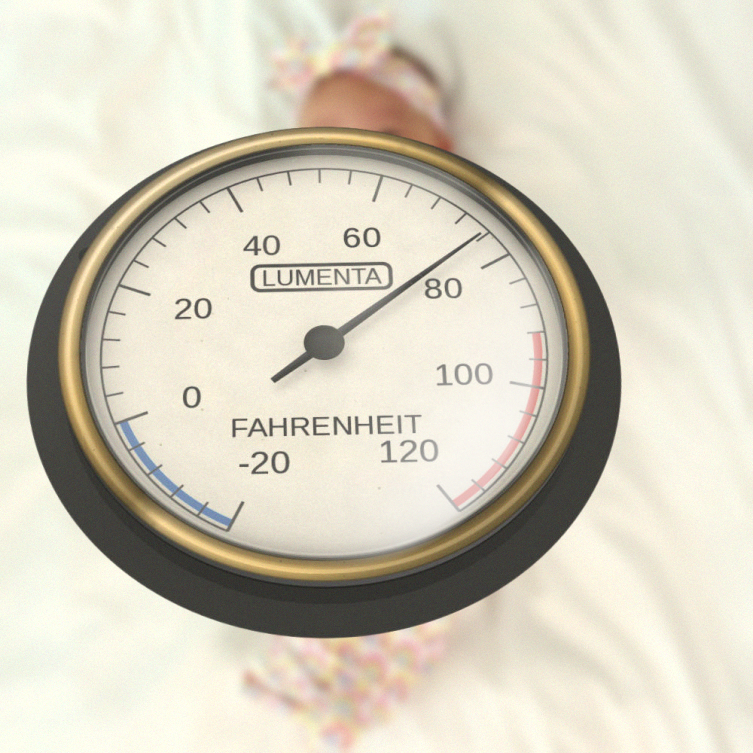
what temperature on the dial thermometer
76 °F
